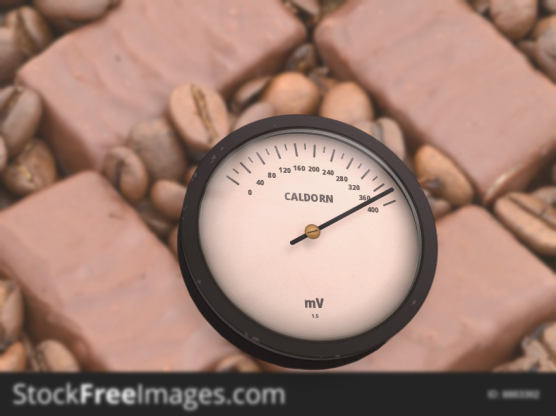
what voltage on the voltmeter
380 mV
